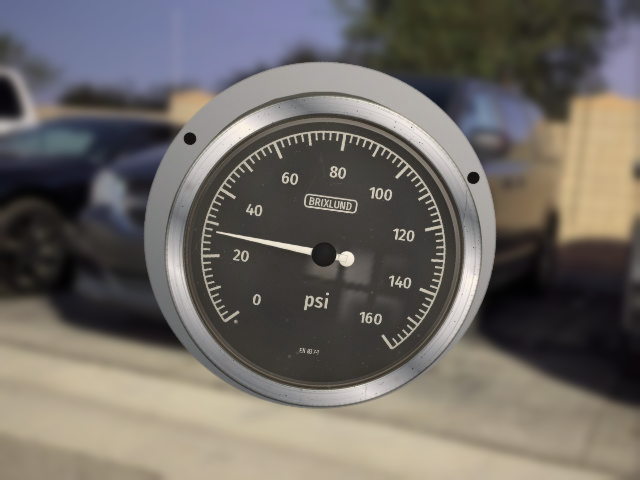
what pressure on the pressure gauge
28 psi
